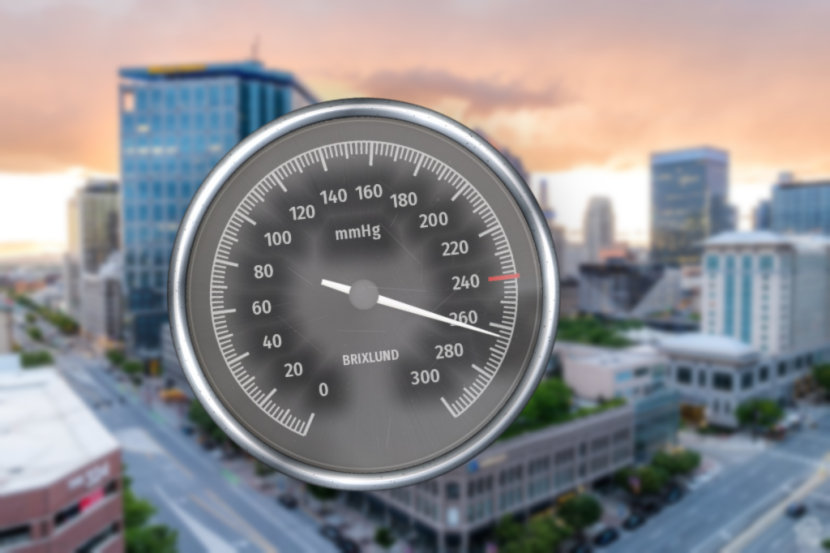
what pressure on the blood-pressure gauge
264 mmHg
